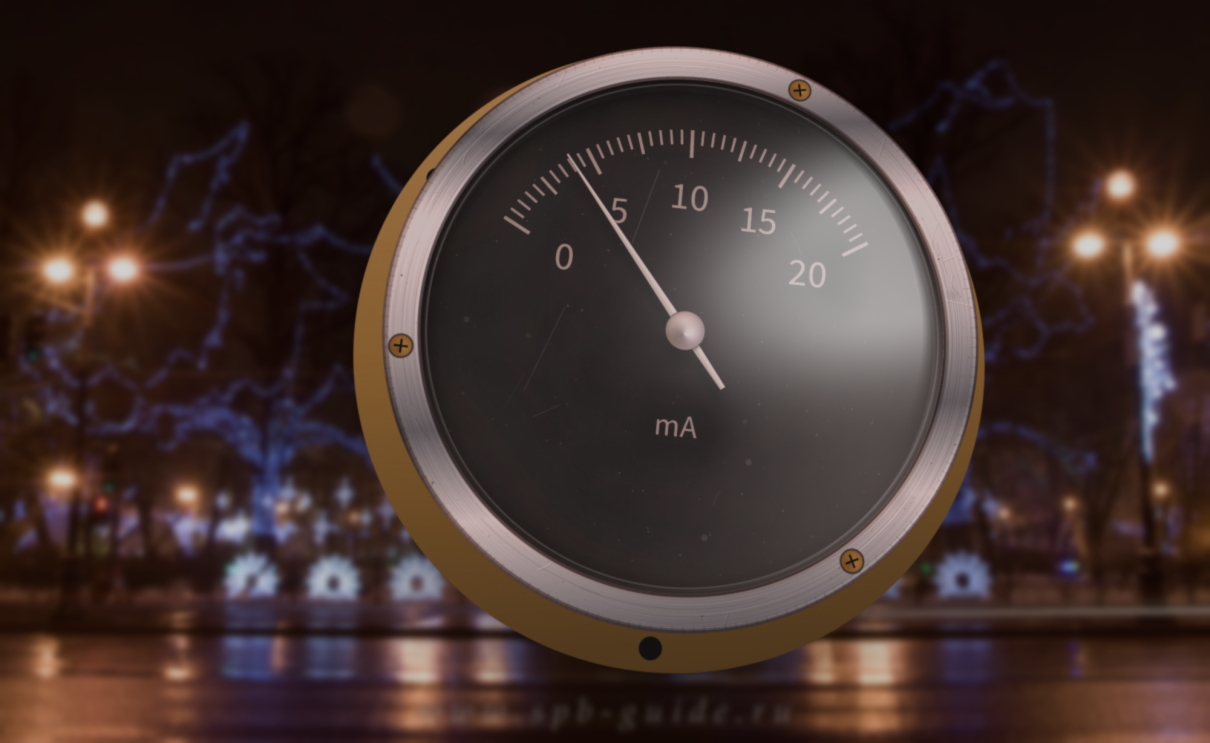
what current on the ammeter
4 mA
